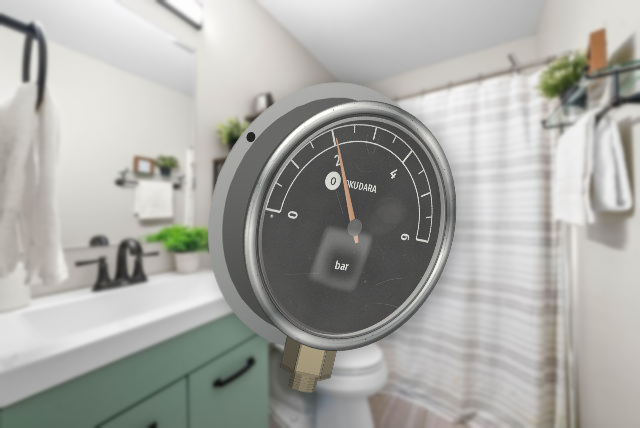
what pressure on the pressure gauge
2 bar
